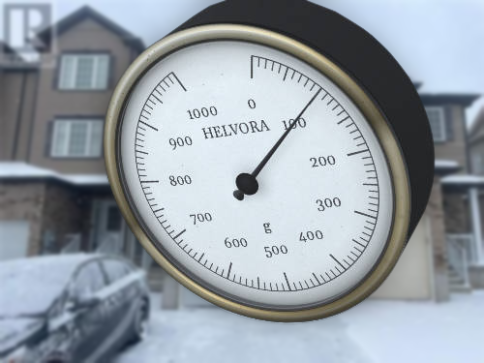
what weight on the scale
100 g
